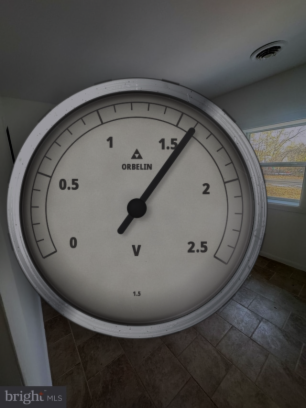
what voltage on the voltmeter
1.6 V
